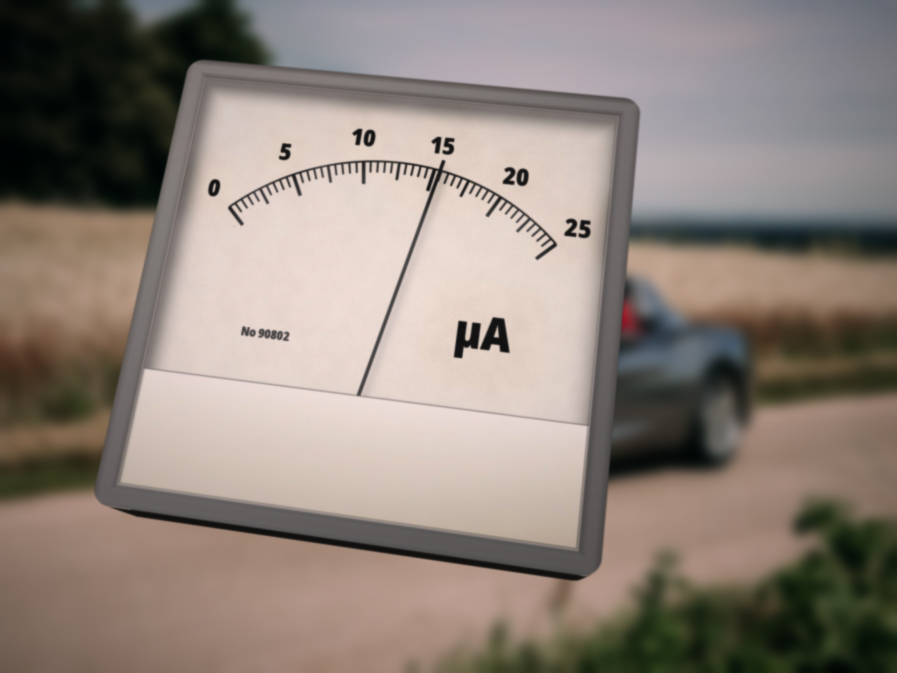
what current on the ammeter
15.5 µA
